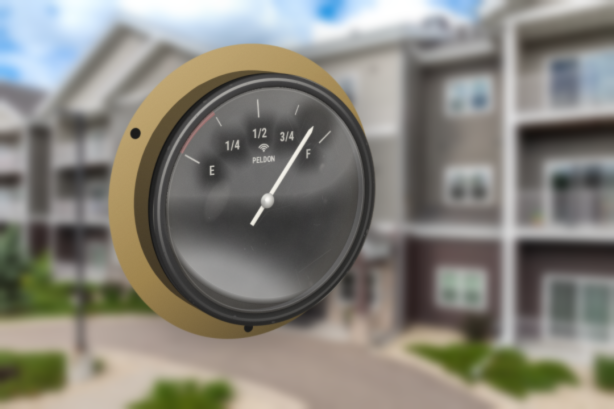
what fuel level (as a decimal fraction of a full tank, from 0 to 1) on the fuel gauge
0.875
